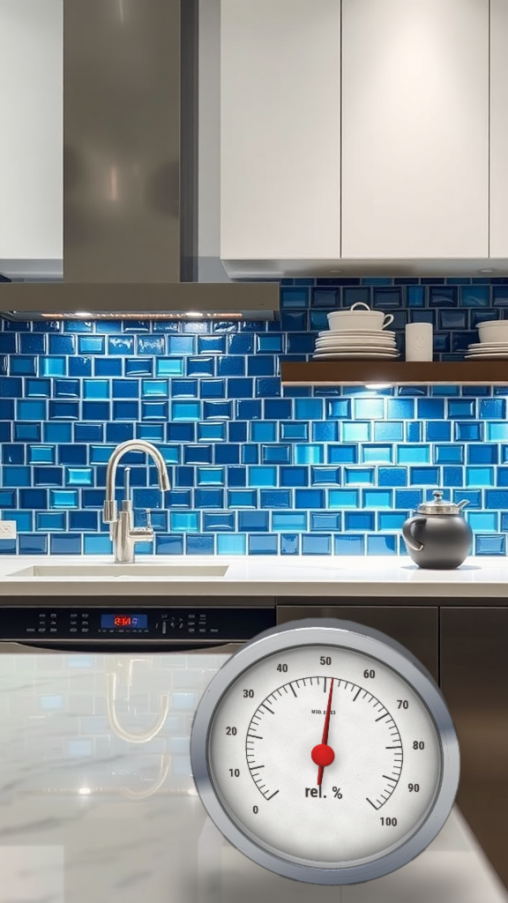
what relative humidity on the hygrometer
52 %
